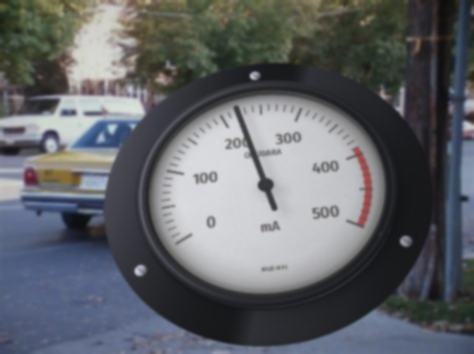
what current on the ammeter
220 mA
